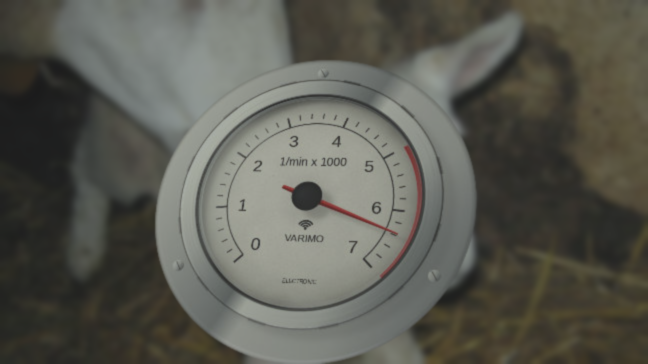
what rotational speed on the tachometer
6400 rpm
